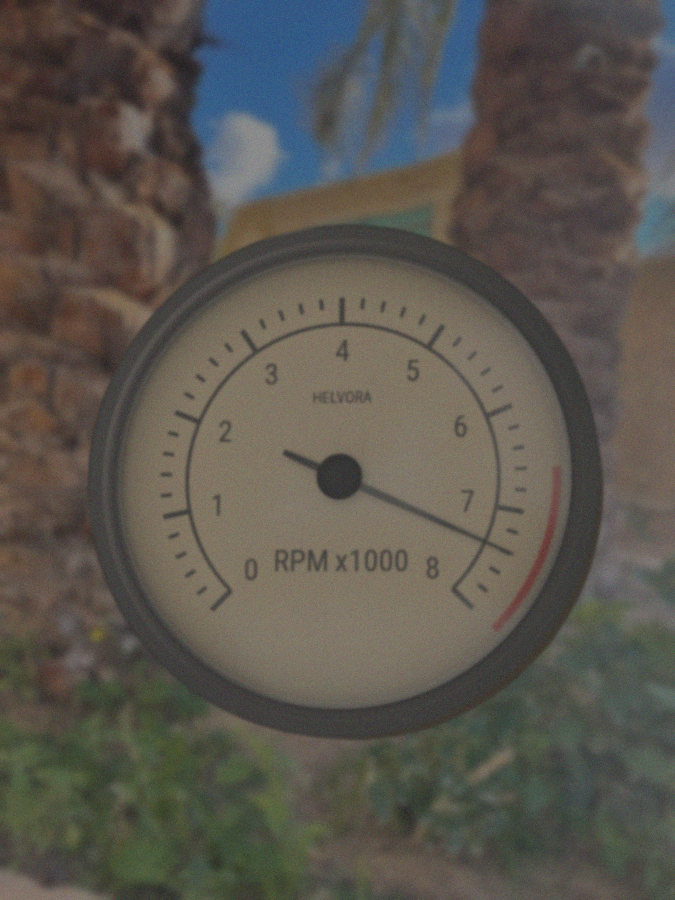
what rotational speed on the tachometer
7400 rpm
